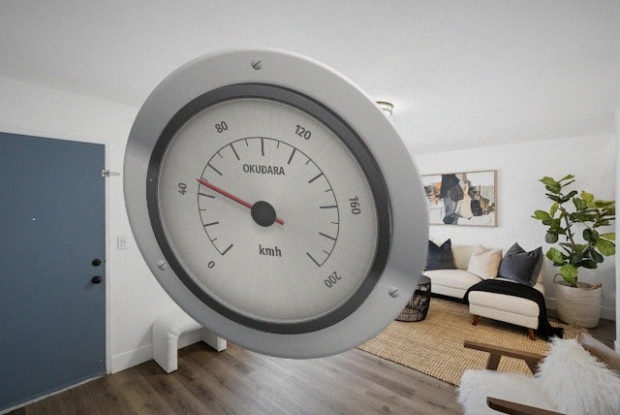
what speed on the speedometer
50 km/h
